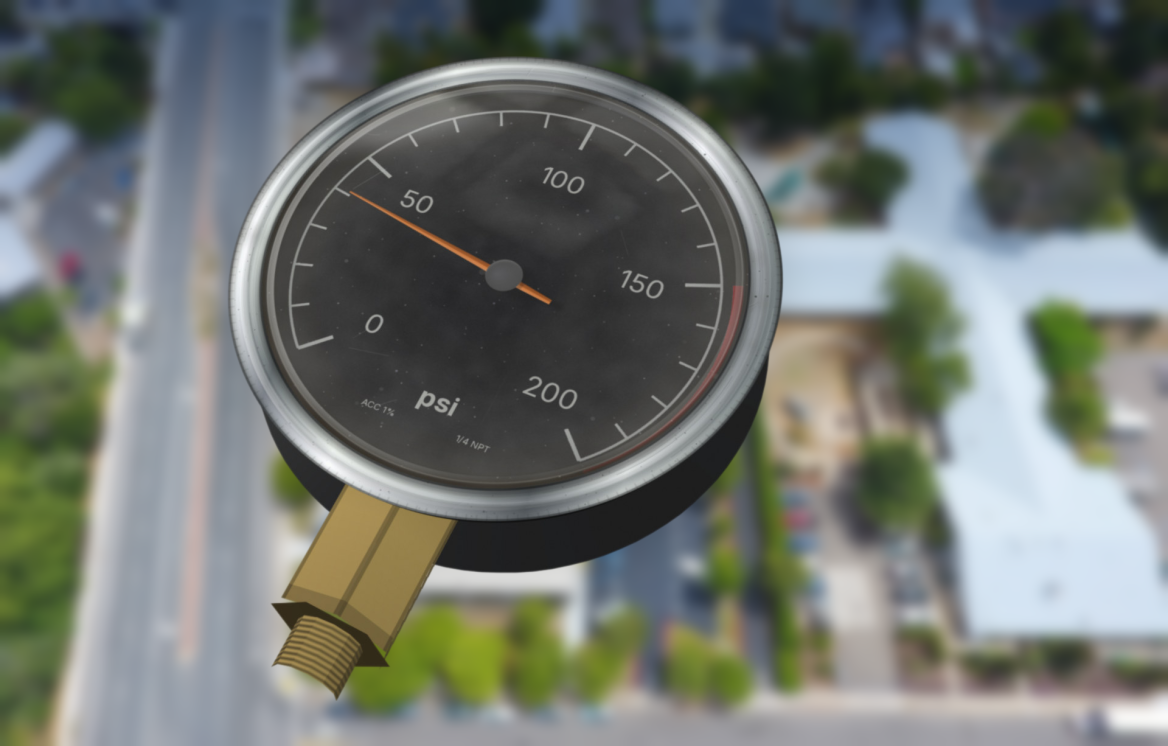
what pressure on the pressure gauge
40 psi
